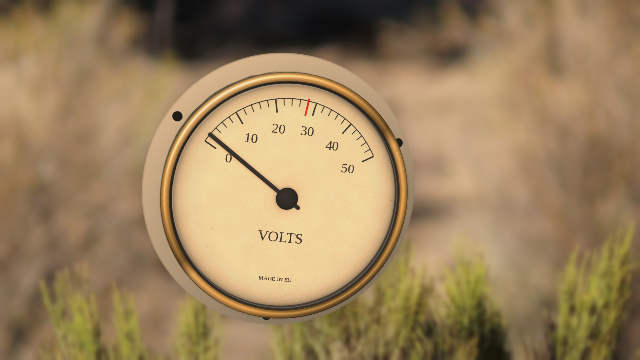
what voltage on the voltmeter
2 V
